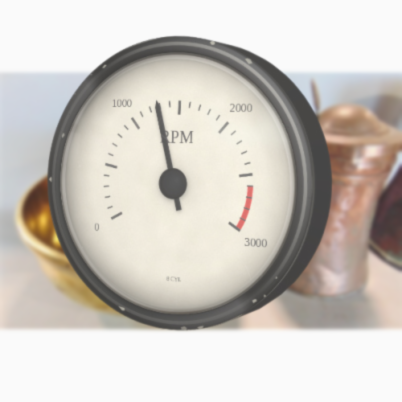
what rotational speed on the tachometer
1300 rpm
